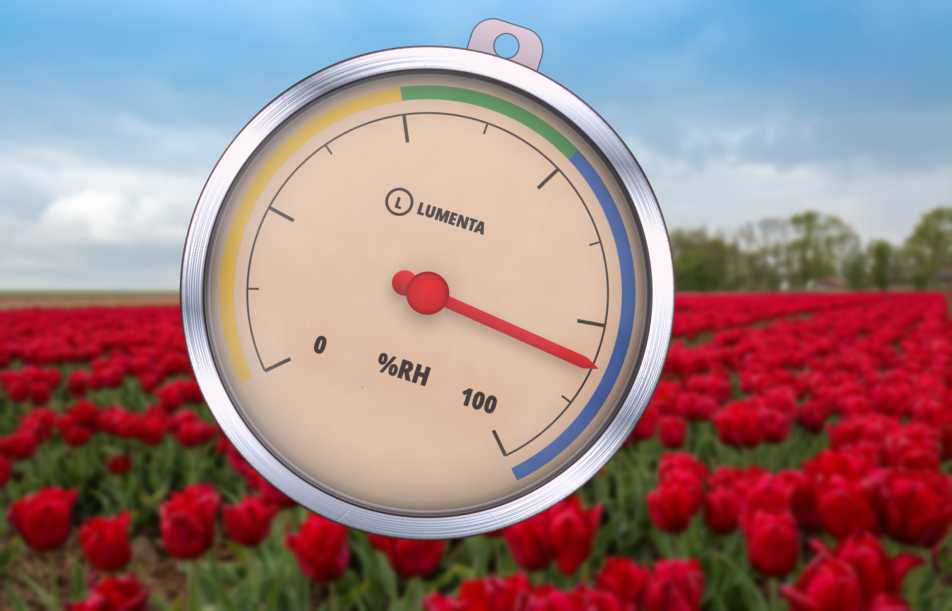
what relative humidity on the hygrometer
85 %
